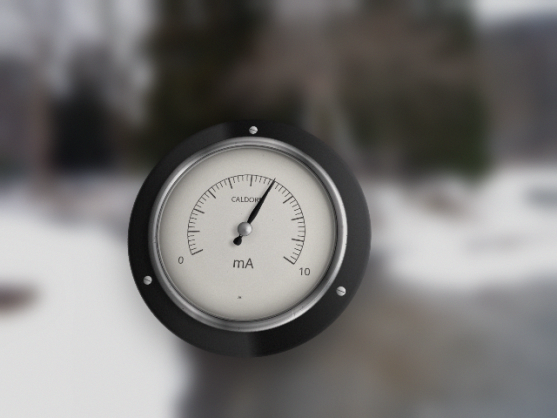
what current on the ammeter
6 mA
